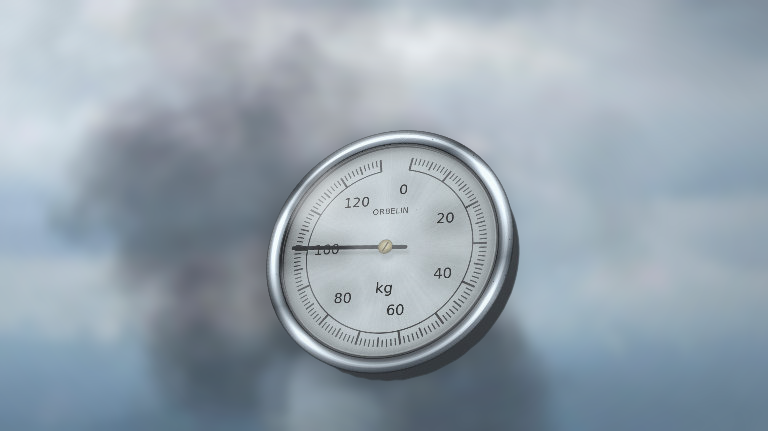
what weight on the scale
100 kg
